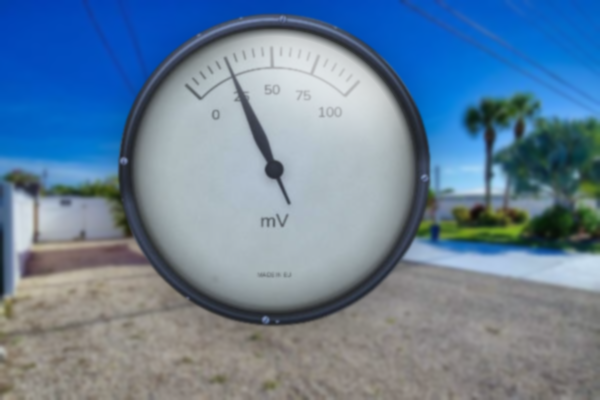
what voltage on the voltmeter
25 mV
